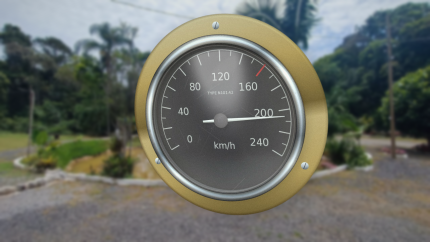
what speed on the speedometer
205 km/h
